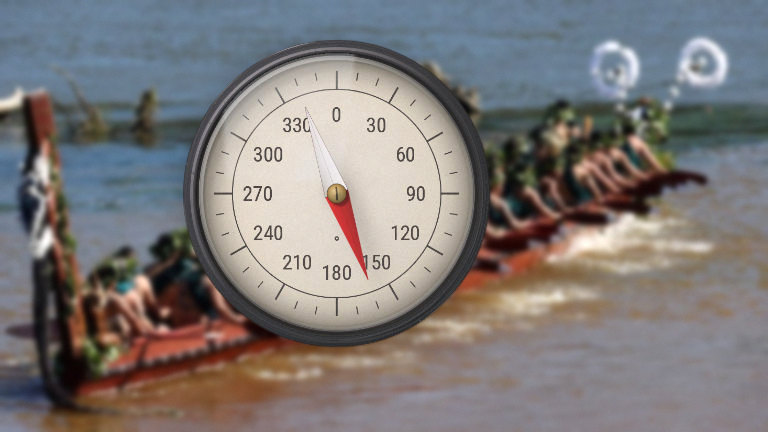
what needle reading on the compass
160 °
